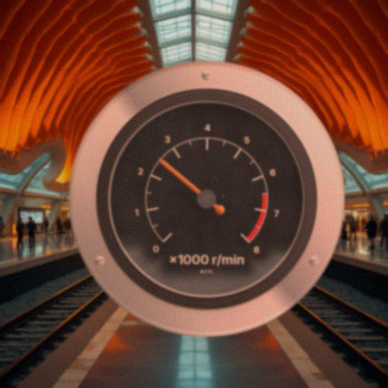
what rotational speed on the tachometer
2500 rpm
